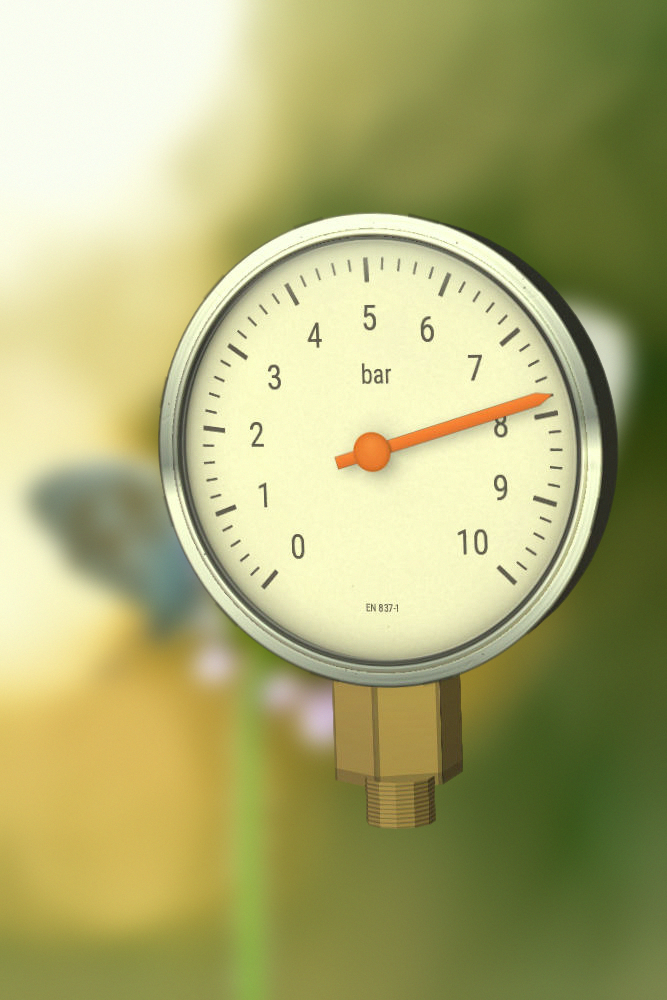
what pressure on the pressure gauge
7.8 bar
